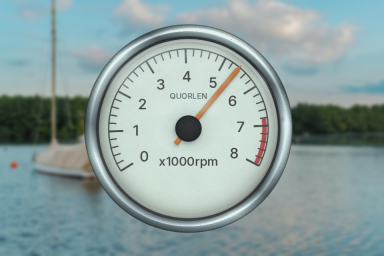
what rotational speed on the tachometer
5400 rpm
